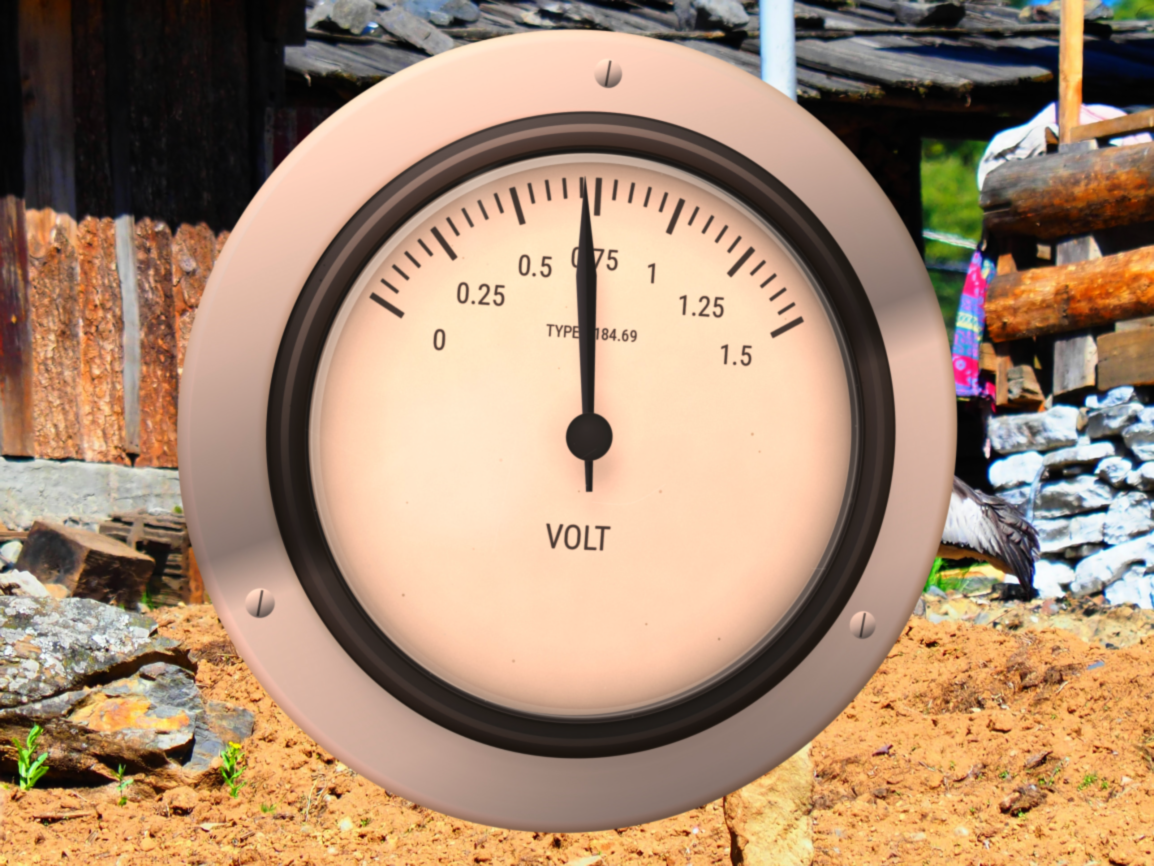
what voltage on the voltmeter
0.7 V
